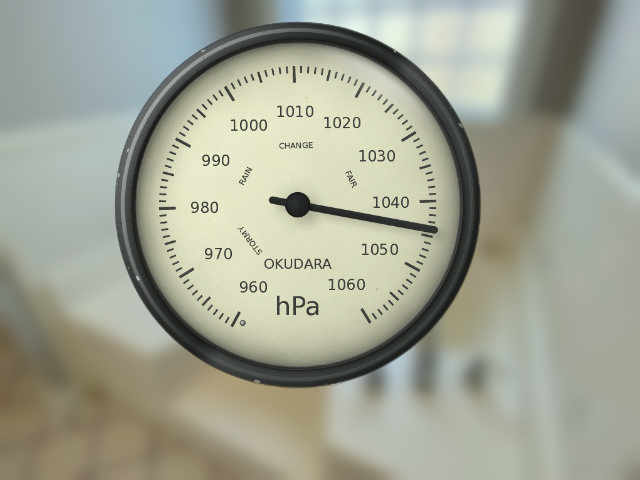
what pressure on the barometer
1044 hPa
